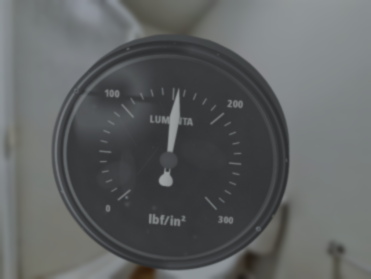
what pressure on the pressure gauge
155 psi
